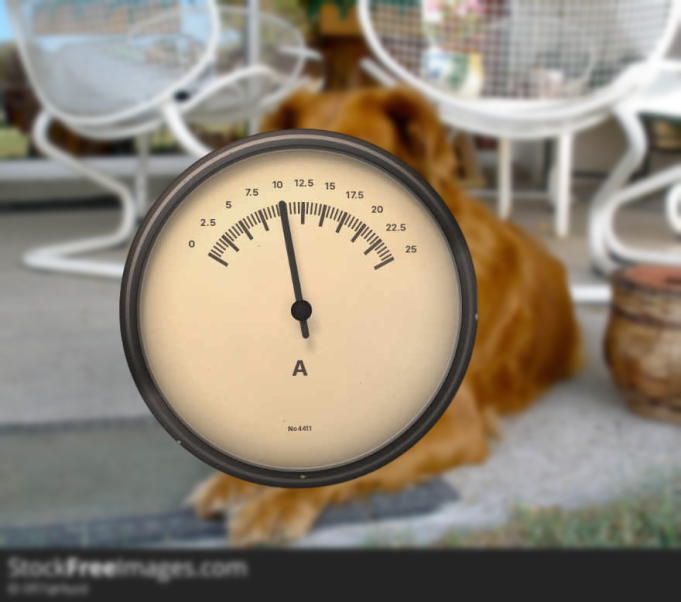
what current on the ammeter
10 A
